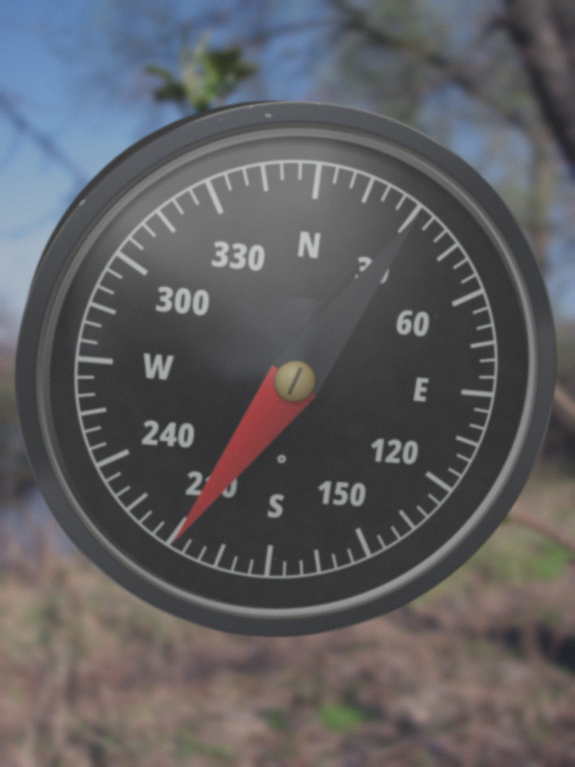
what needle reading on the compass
210 °
